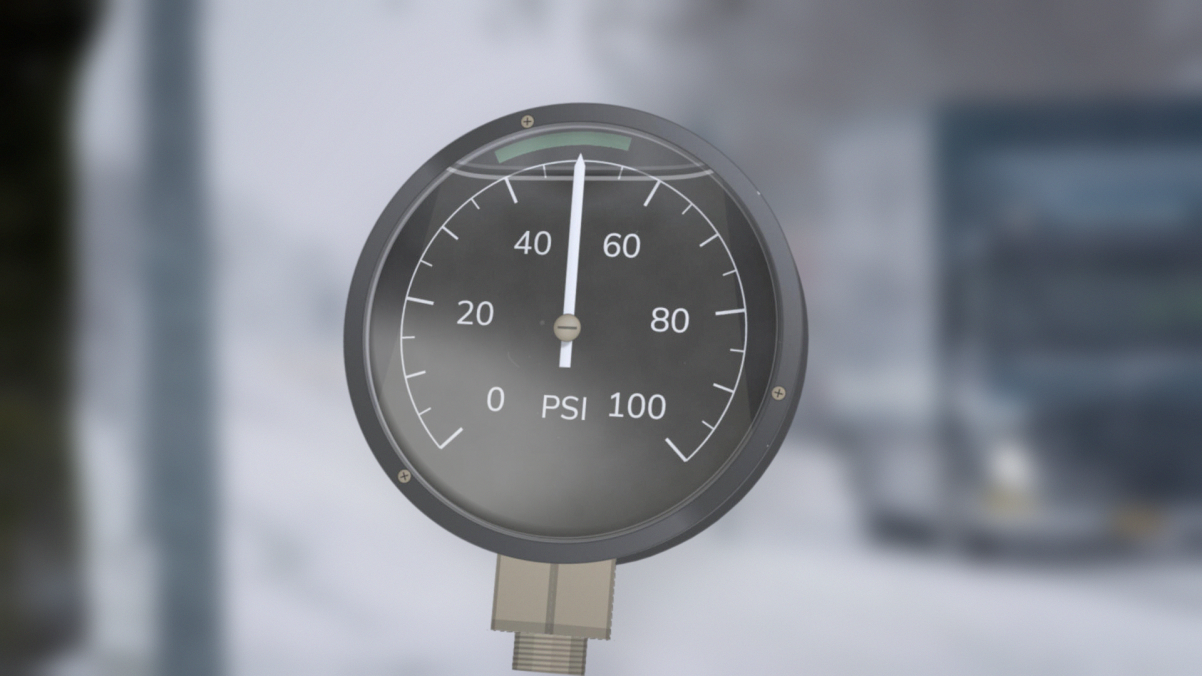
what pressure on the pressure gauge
50 psi
